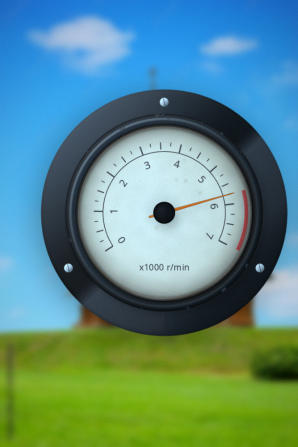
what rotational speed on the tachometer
5750 rpm
